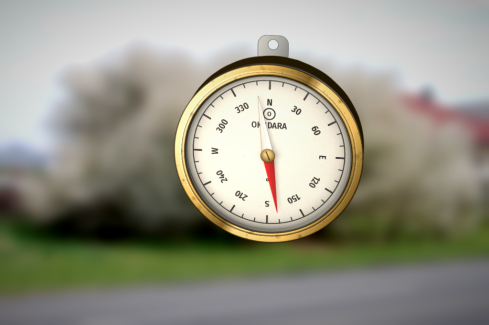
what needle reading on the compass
170 °
